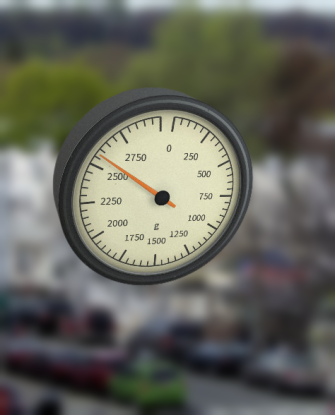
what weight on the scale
2575 g
